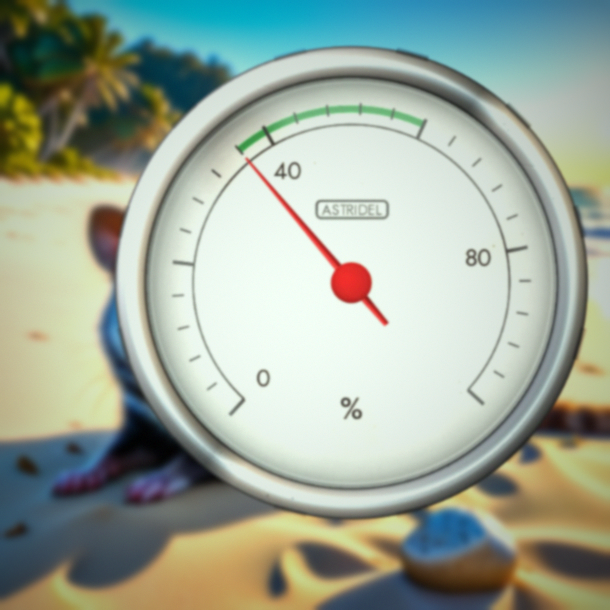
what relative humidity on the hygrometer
36 %
